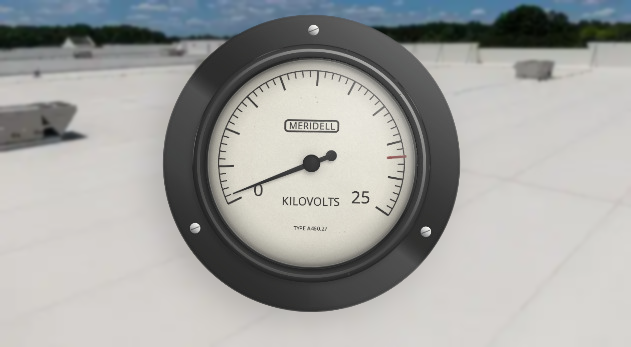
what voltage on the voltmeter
0.5 kV
